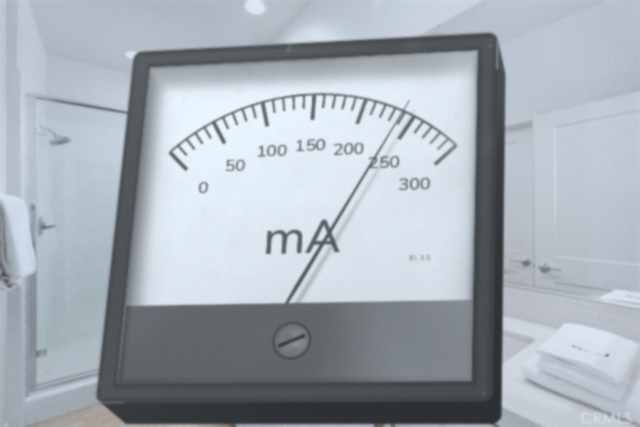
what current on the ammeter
240 mA
